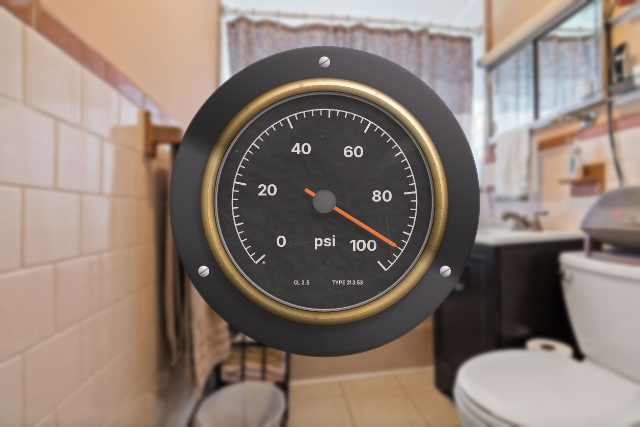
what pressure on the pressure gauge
94 psi
